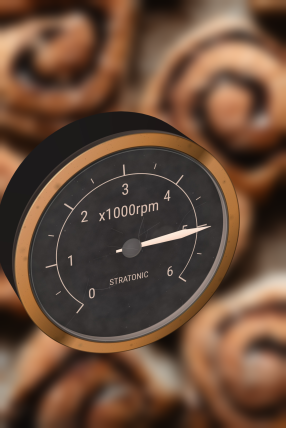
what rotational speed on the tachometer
5000 rpm
